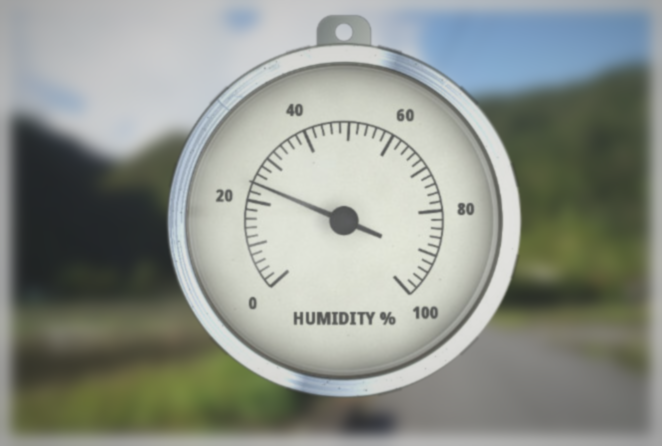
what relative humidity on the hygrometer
24 %
